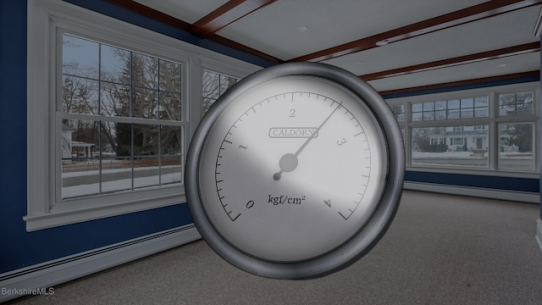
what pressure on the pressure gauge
2.6 kg/cm²
